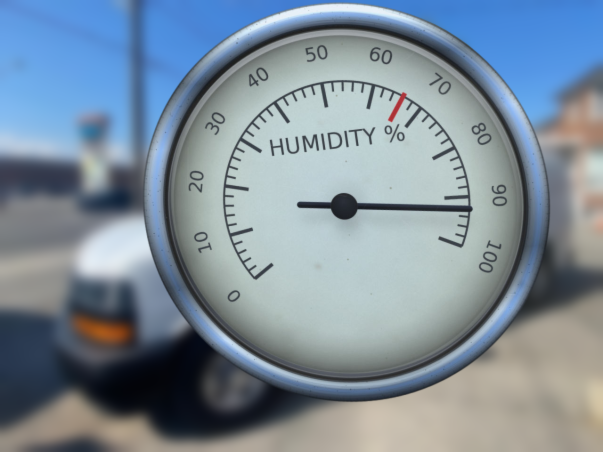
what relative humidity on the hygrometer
92 %
